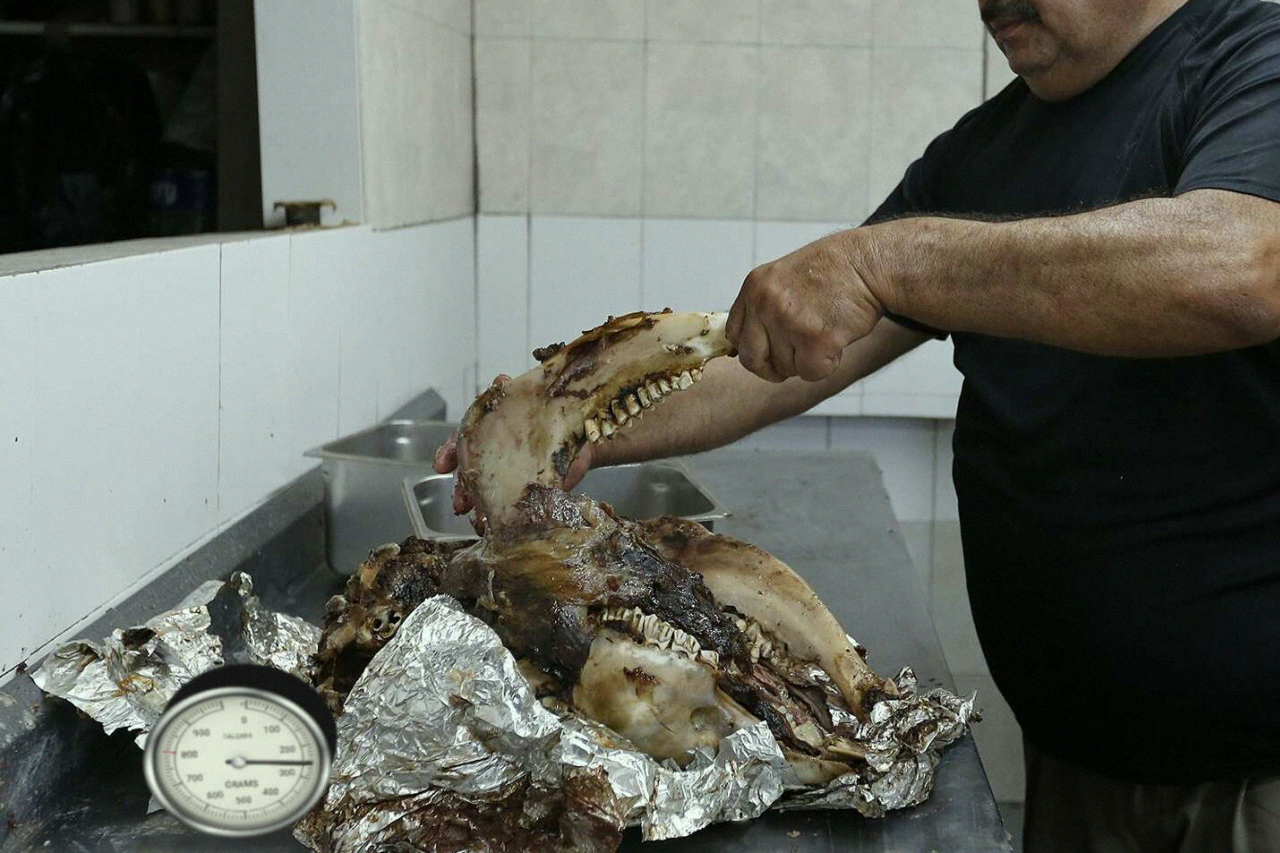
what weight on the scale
250 g
